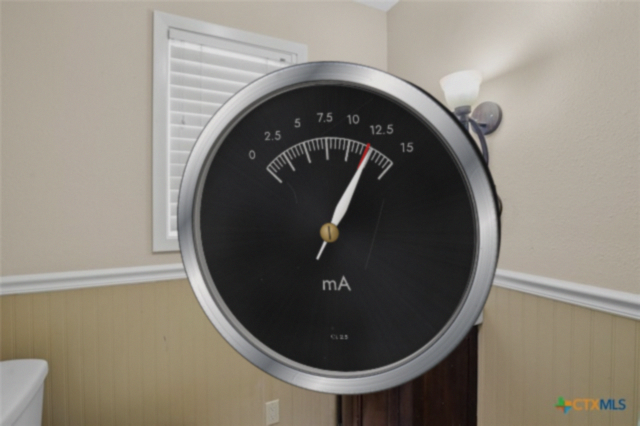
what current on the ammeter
12.5 mA
